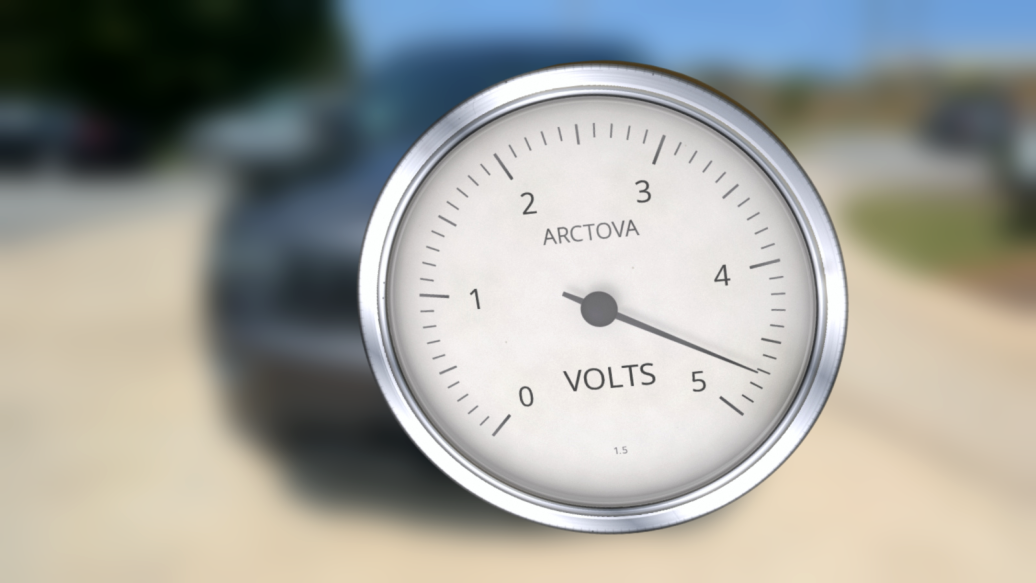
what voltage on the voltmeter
4.7 V
